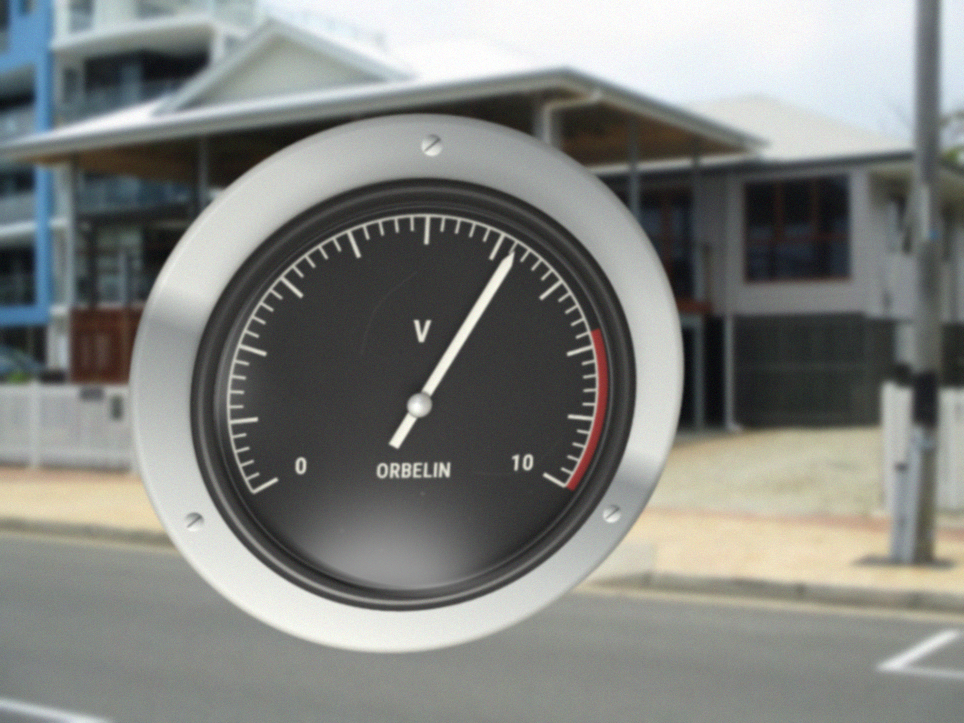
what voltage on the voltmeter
6.2 V
